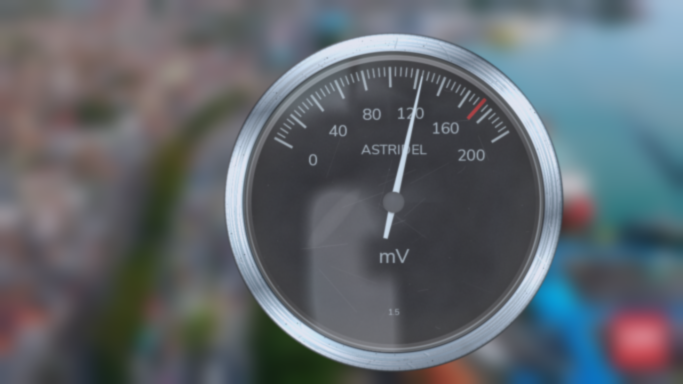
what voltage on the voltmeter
124 mV
